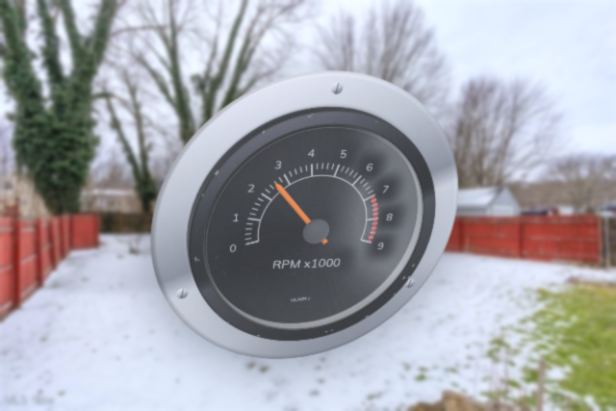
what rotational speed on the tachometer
2600 rpm
